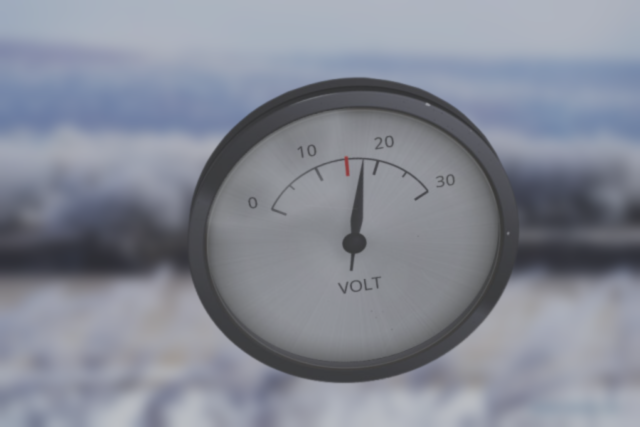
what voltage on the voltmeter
17.5 V
